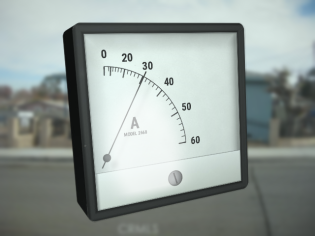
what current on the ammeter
30 A
